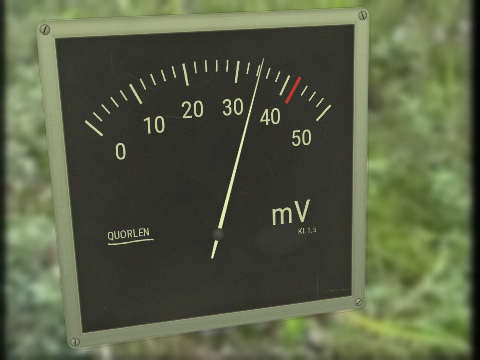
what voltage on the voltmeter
34 mV
